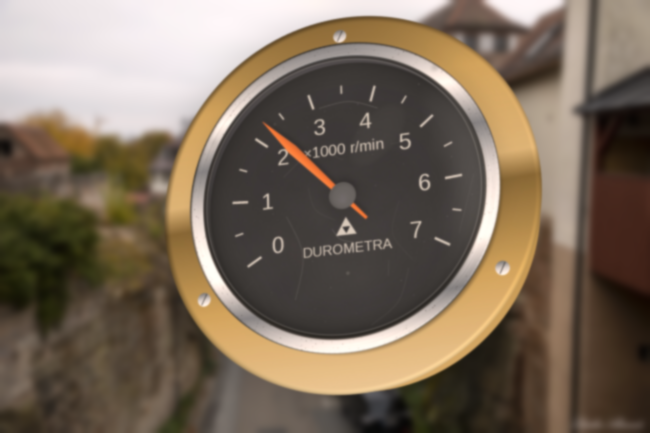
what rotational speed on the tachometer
2250 rpm
